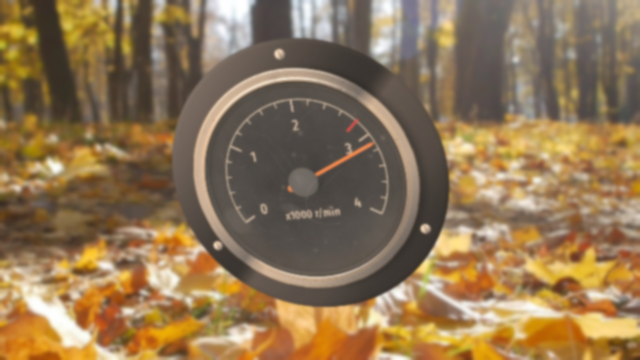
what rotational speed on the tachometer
3100 rpm
